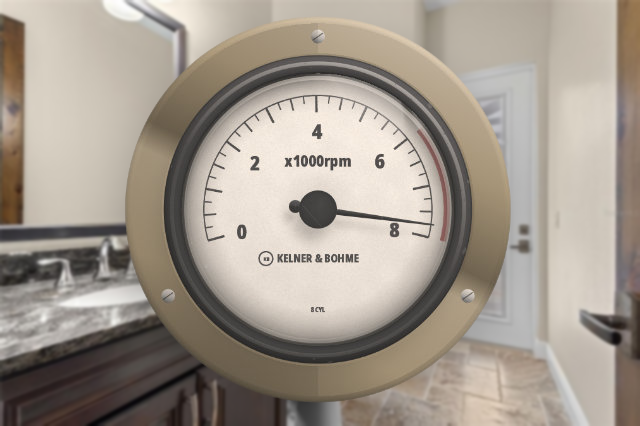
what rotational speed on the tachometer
7750 rpm
